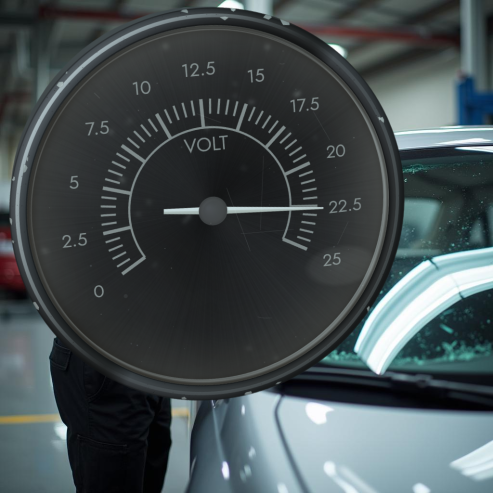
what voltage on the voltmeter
22.5 V
